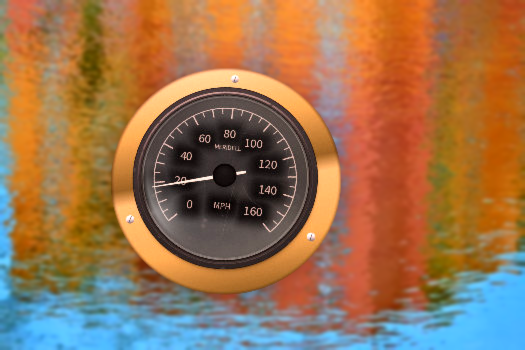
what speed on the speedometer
17.5 mph
